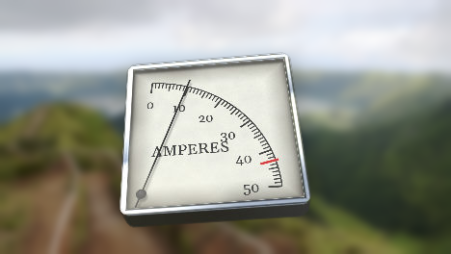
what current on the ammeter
10 A
